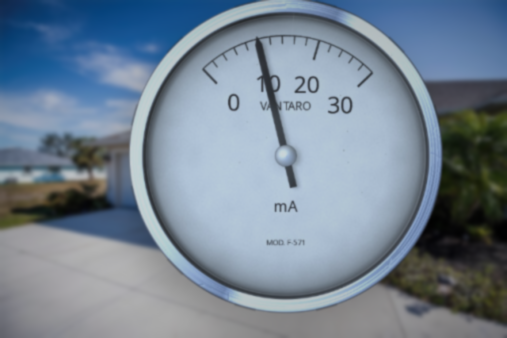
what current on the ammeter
10 mA
